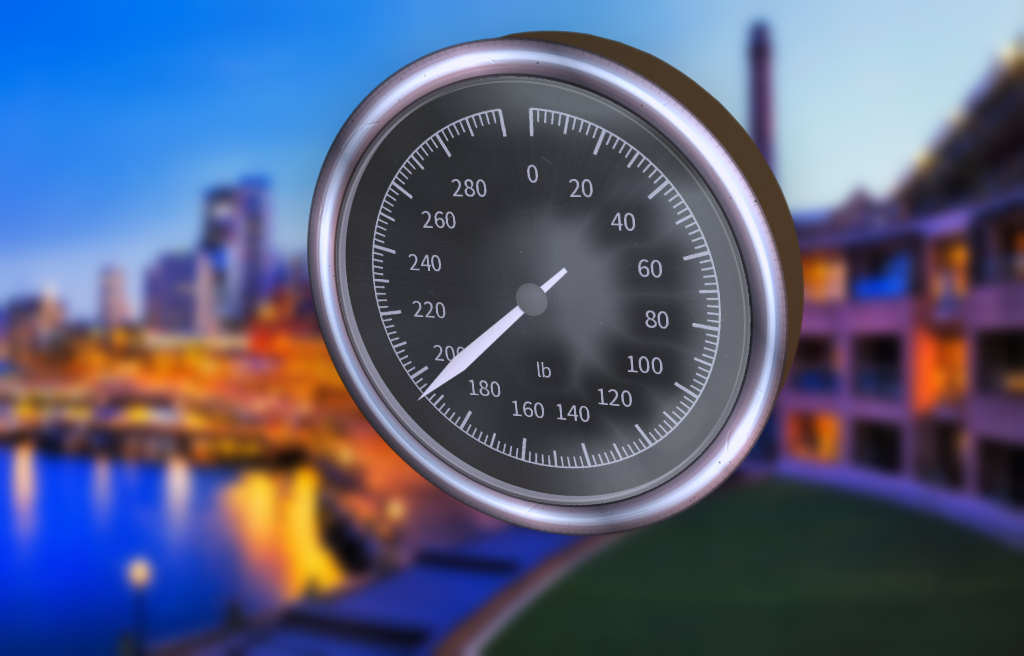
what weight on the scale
194 lb
